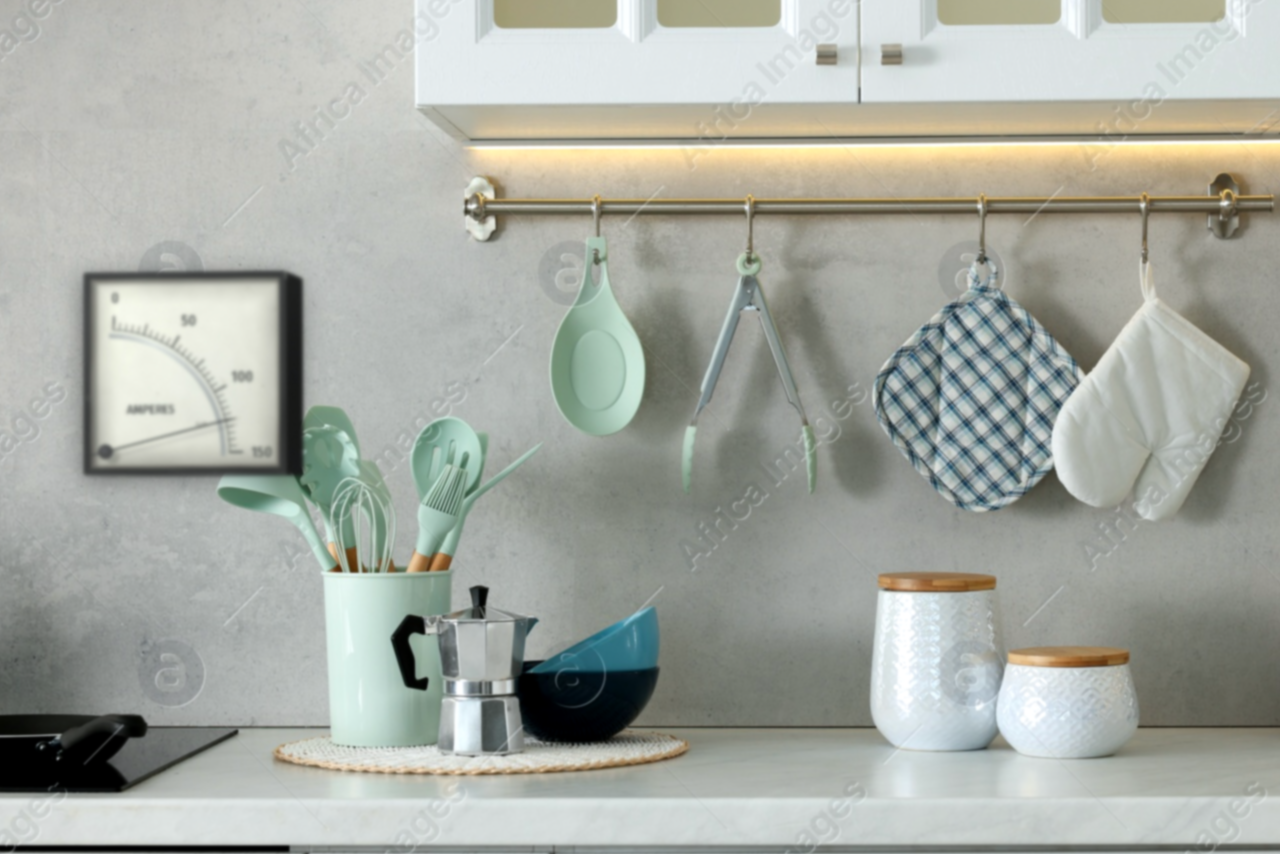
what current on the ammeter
125 A
